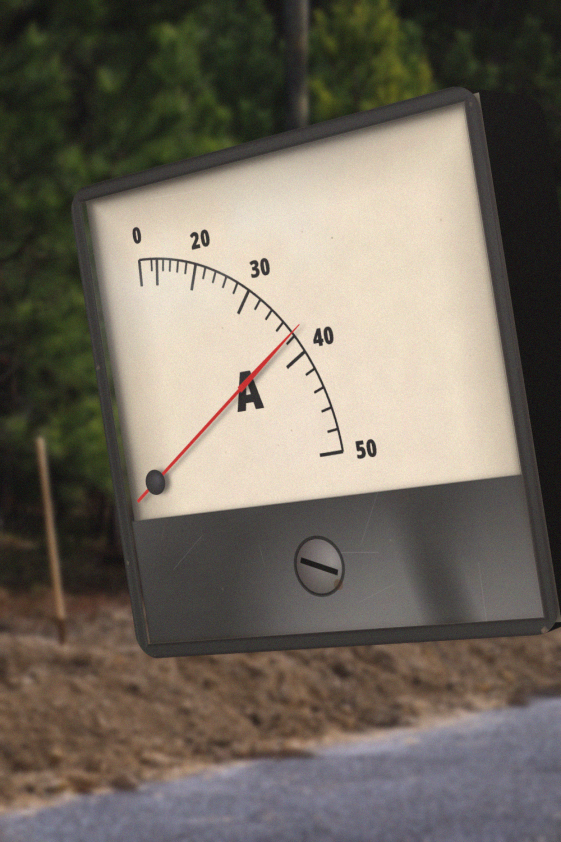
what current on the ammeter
38 A
